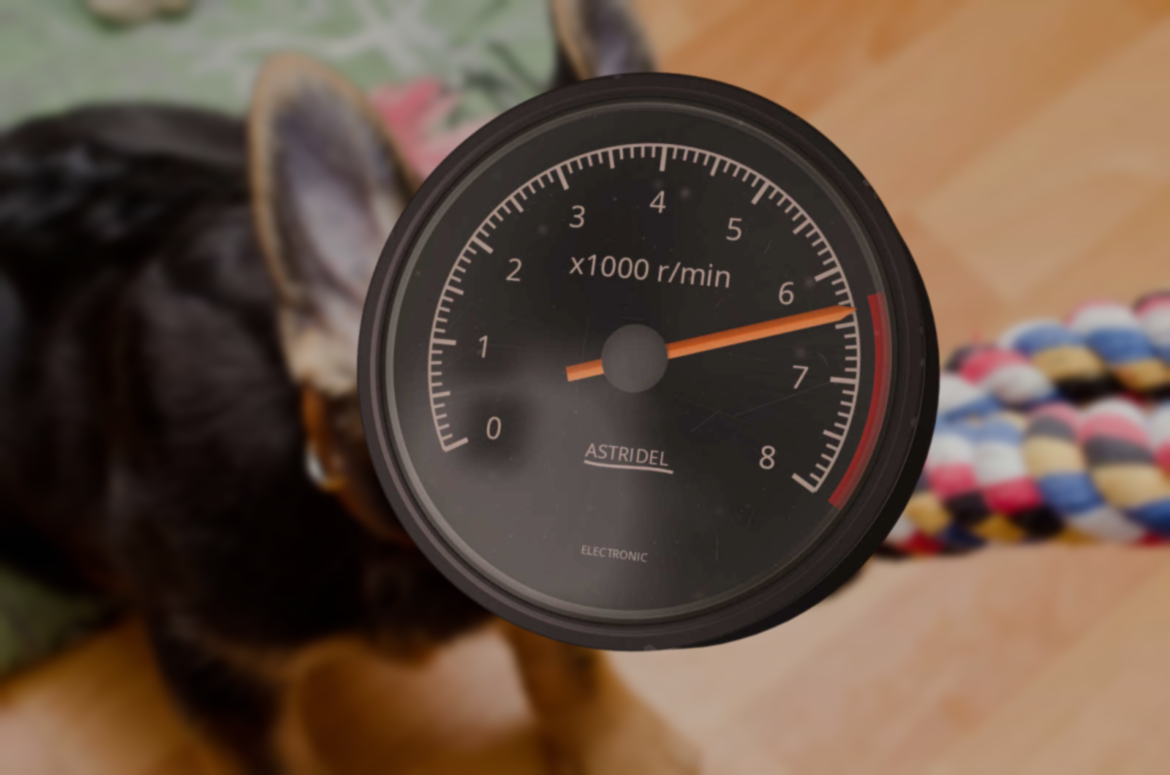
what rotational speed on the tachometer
6400 rpm
